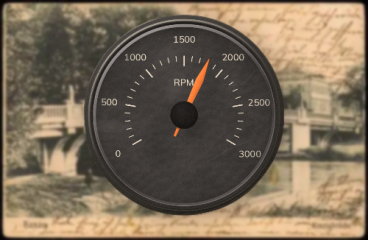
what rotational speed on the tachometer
1800 rpm
